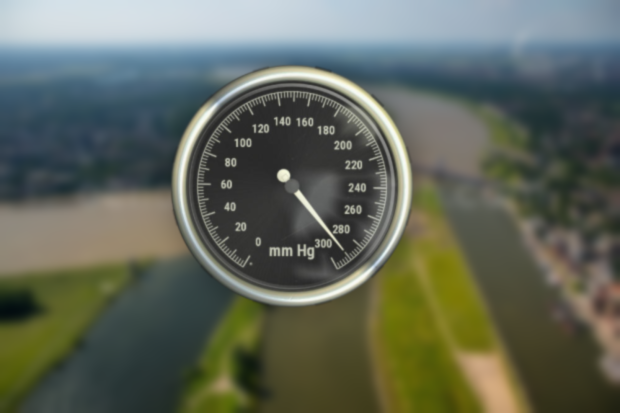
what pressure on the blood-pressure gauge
290 mmHg
